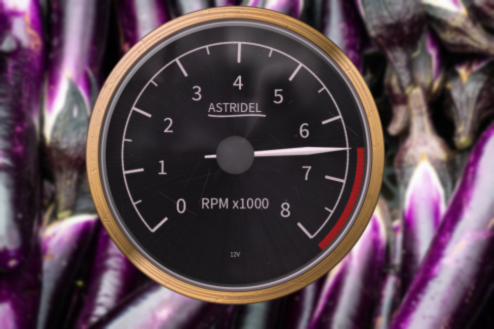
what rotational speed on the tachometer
6500 rpm
